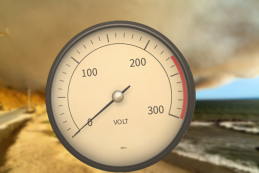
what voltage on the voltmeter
0 V
